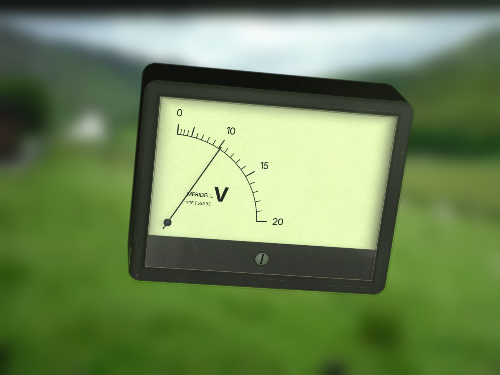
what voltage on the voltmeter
10 V
